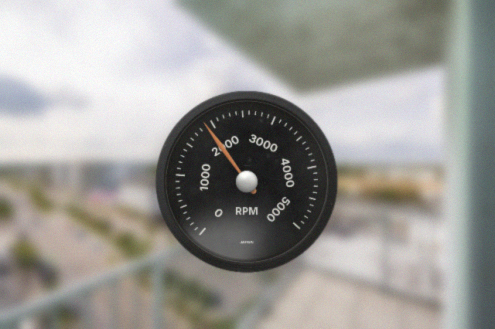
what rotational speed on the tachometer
1900 rpm
